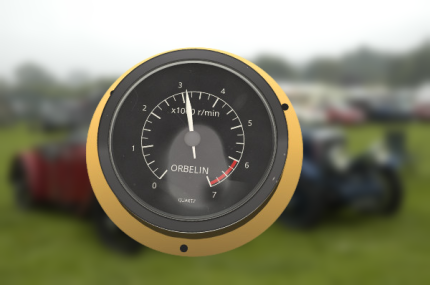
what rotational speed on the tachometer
3125 rpm
